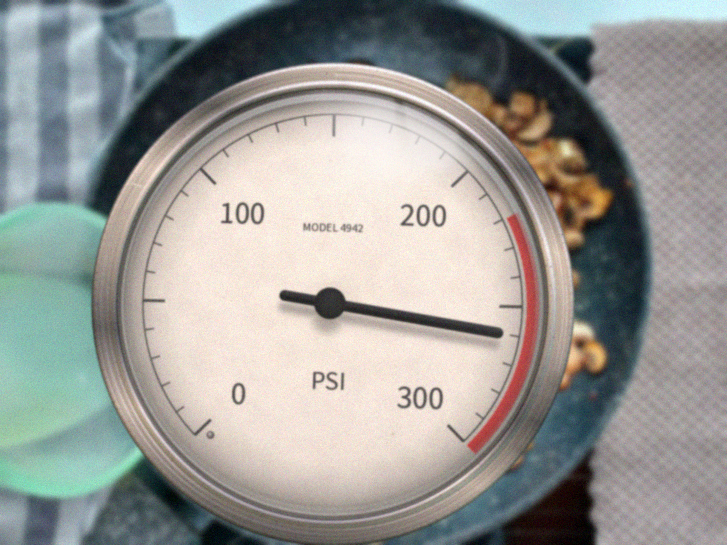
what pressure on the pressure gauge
260 psi
